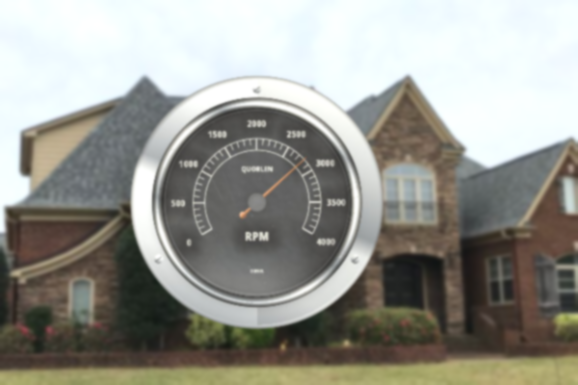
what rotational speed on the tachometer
2800 rpm
